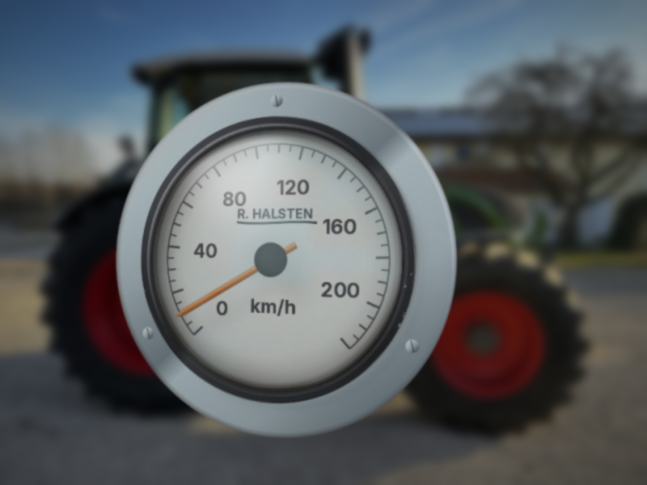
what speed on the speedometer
10 km/h
